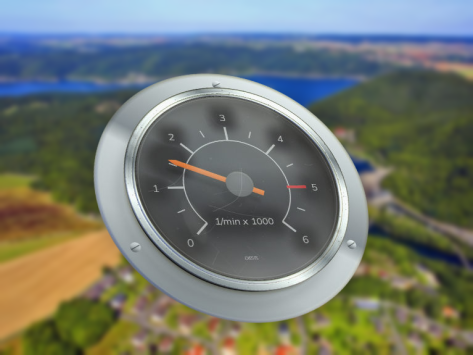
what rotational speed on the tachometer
1500 rpm
